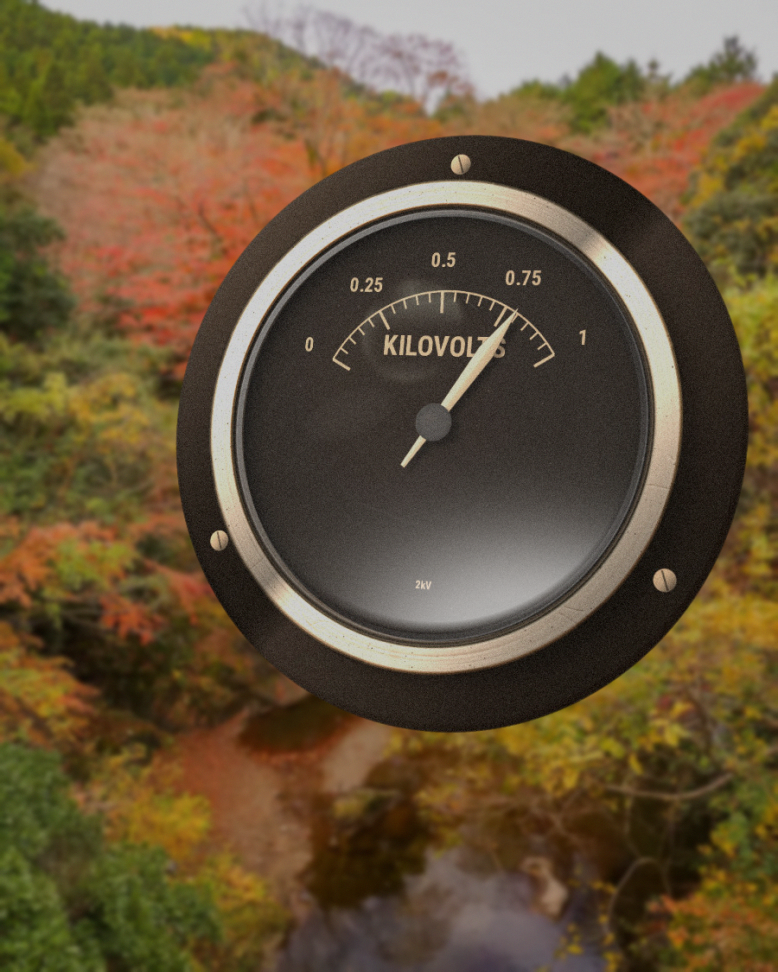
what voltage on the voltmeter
0.8 kV
